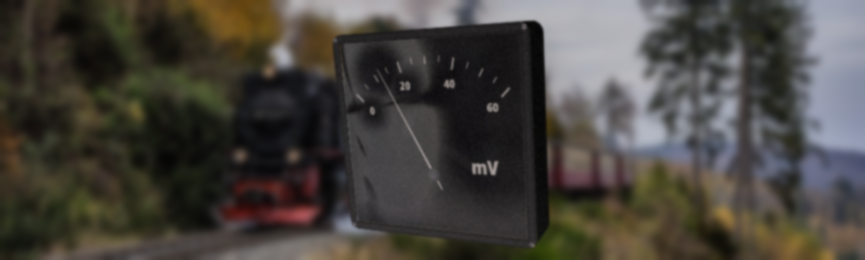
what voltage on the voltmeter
12.5 mV
